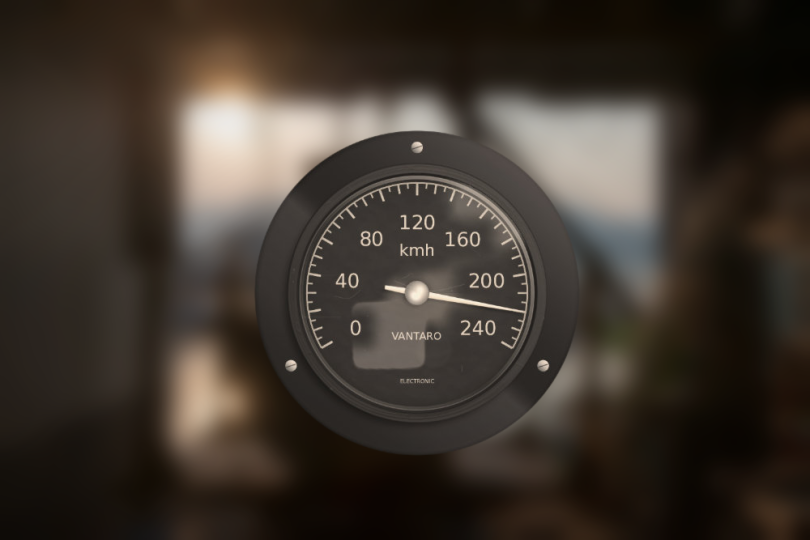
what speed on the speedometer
220 km/h
